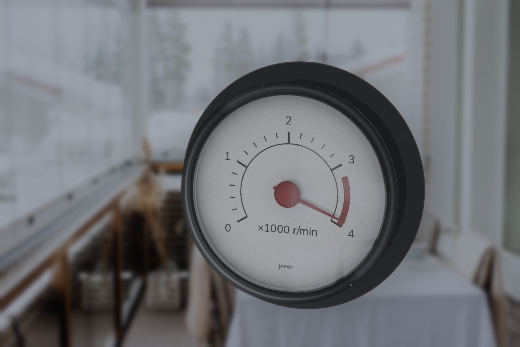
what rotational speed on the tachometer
3900 rpm
